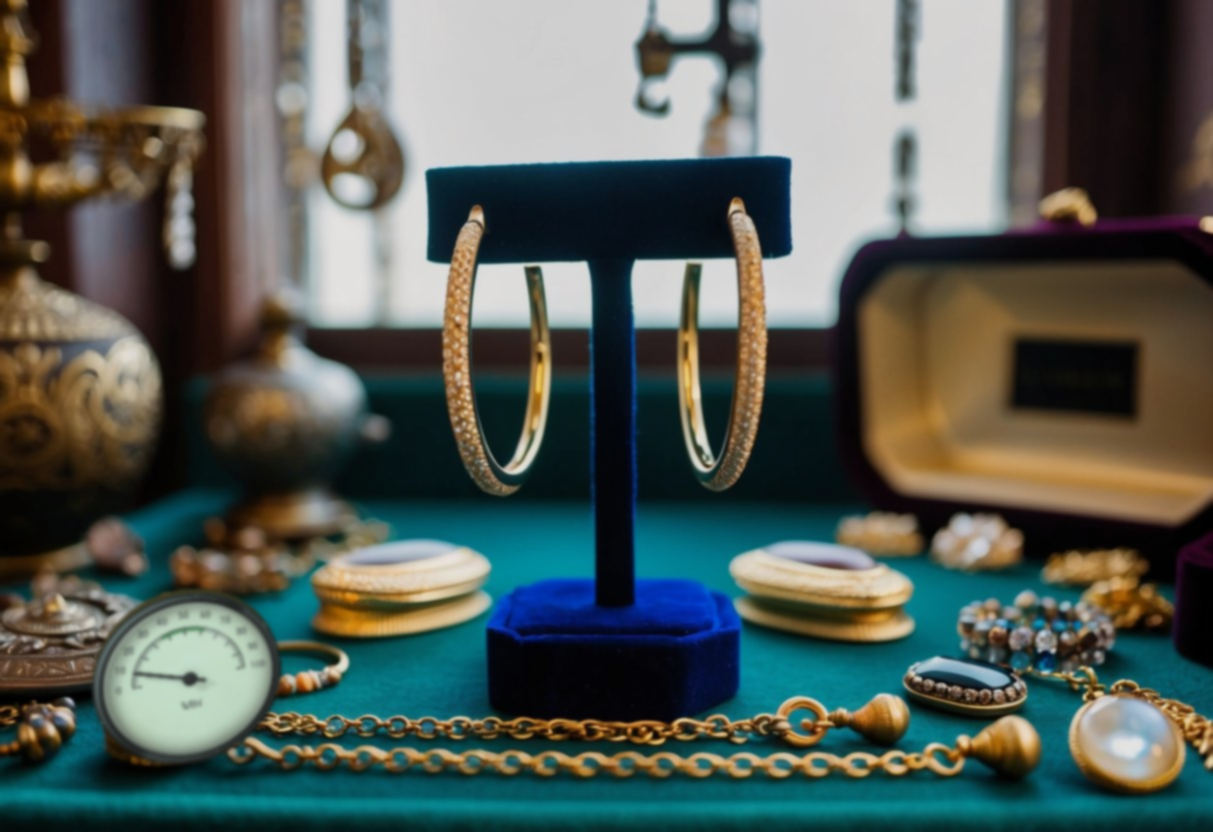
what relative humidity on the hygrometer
10 %
